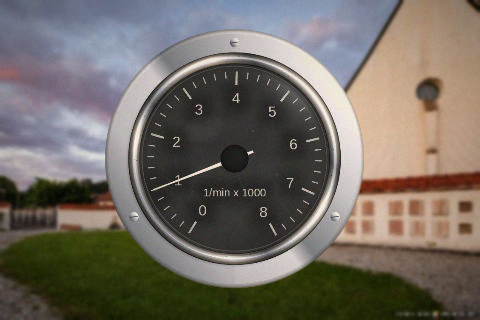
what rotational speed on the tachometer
1000 rpm
